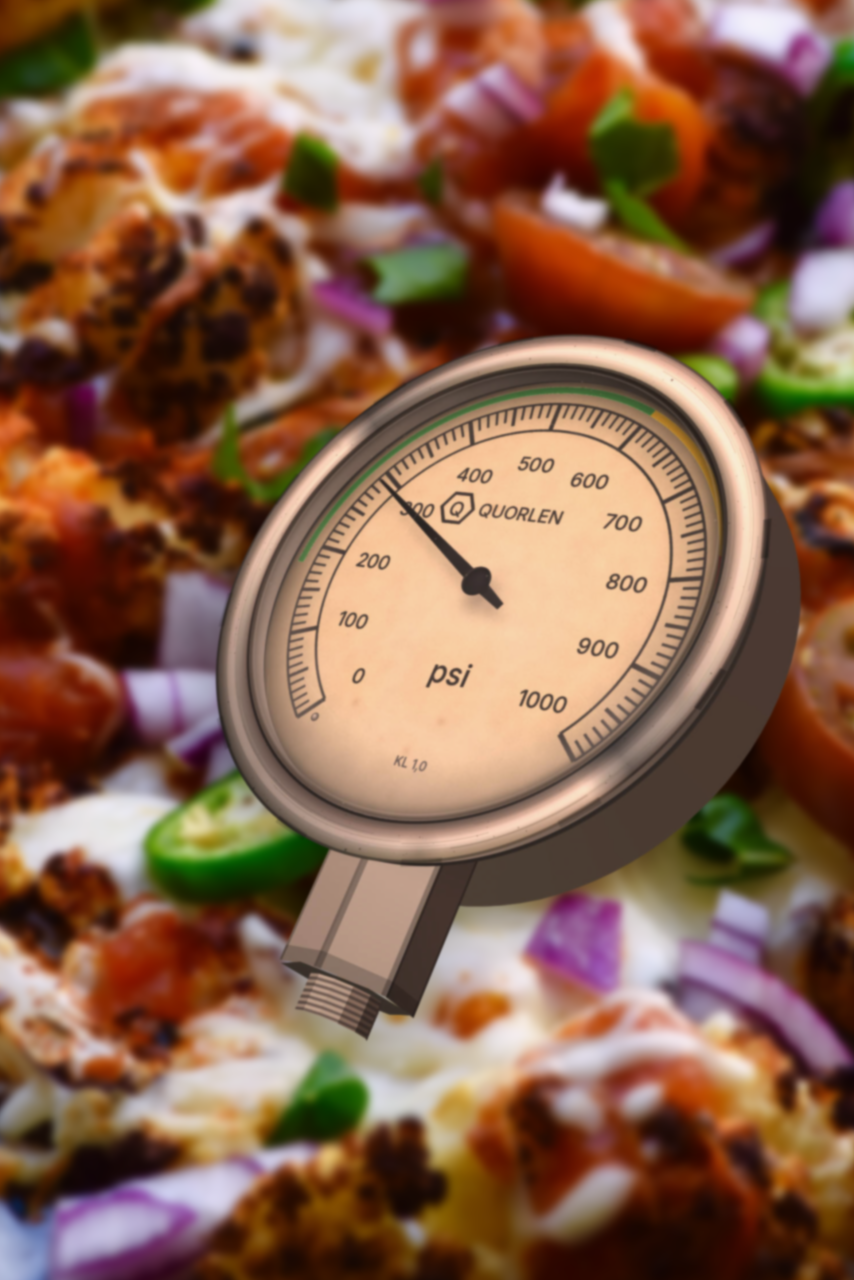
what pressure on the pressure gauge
290 psi
